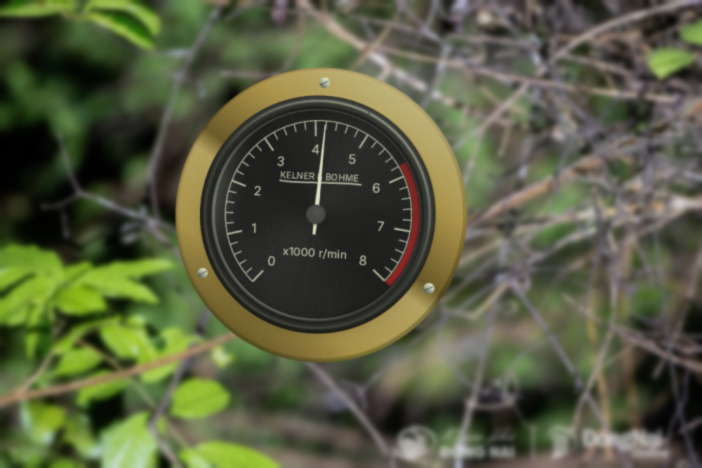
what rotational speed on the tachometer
4200 rpm
